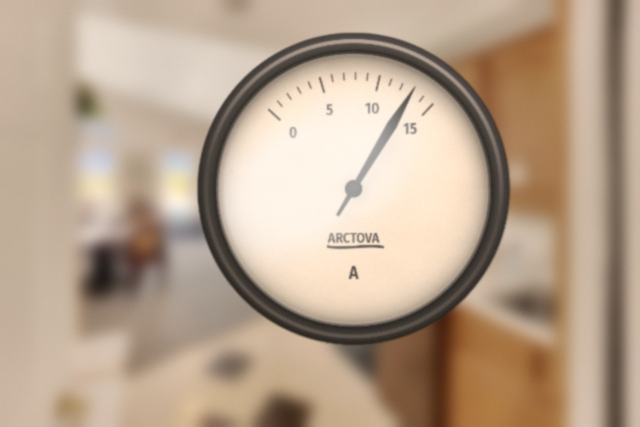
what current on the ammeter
13 A
